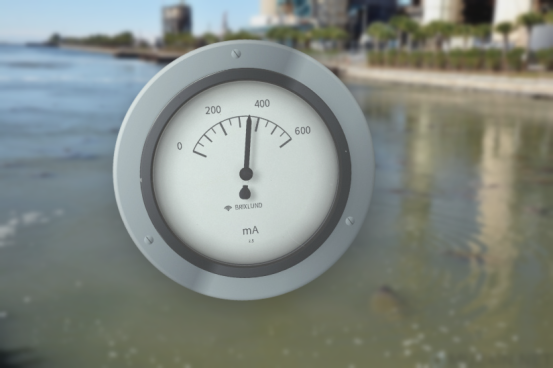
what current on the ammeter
350 mA
